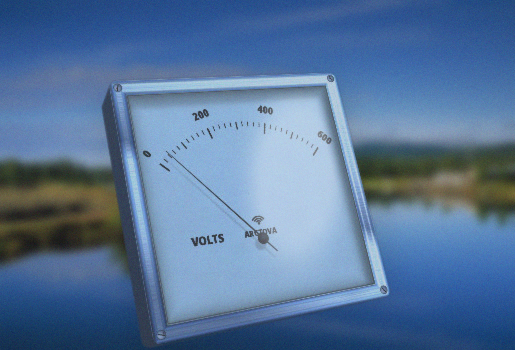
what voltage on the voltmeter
40 V
